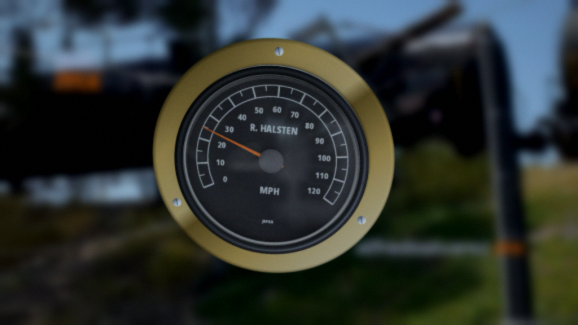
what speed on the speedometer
25 mph
